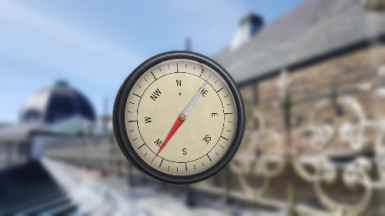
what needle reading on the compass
220 °
